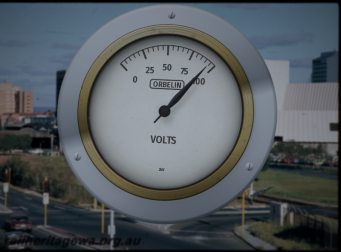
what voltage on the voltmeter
95 V
